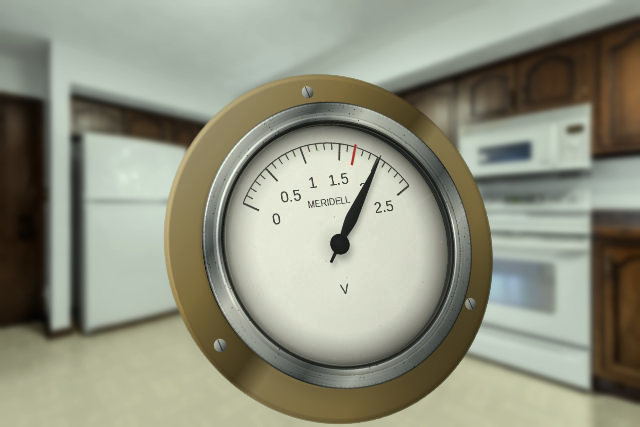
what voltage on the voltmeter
2 V
